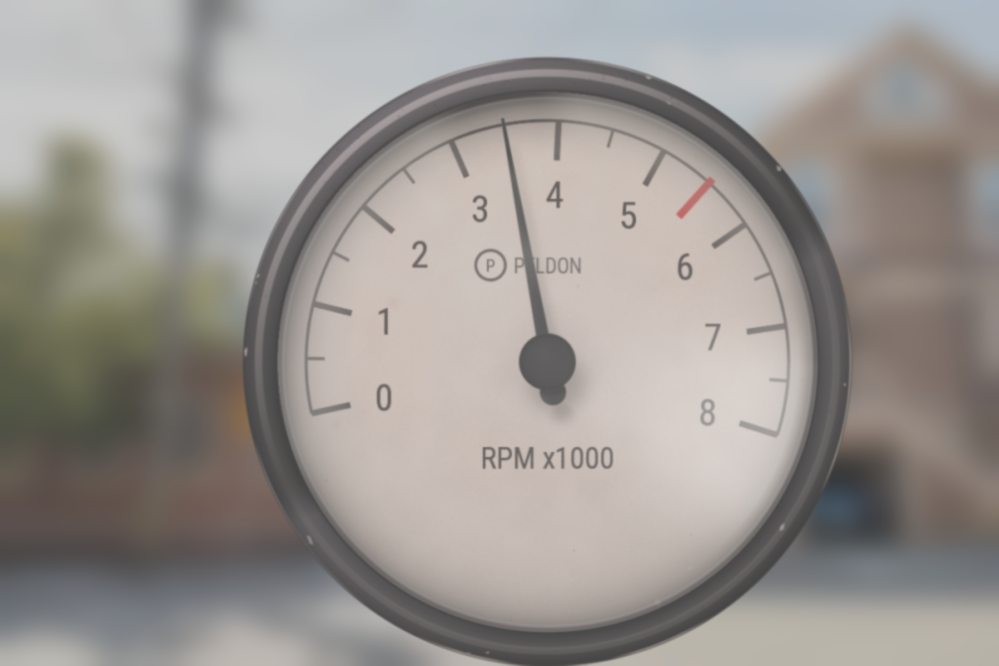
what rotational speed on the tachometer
3500 rpm
